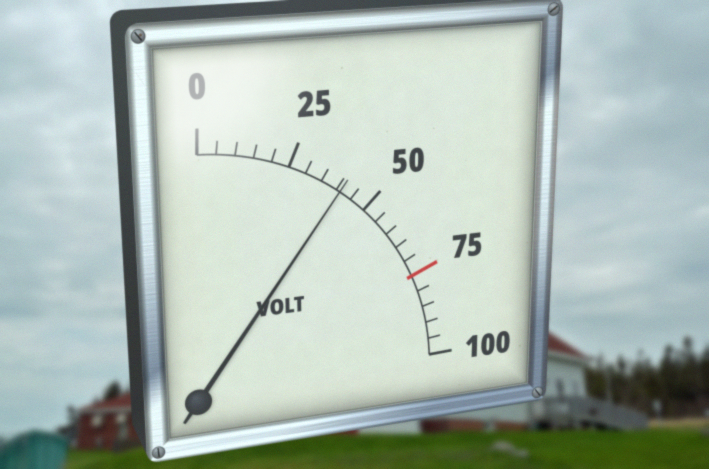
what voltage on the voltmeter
40 V
